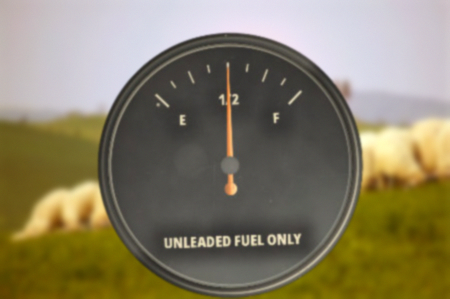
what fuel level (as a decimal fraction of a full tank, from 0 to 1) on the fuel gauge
0.5
